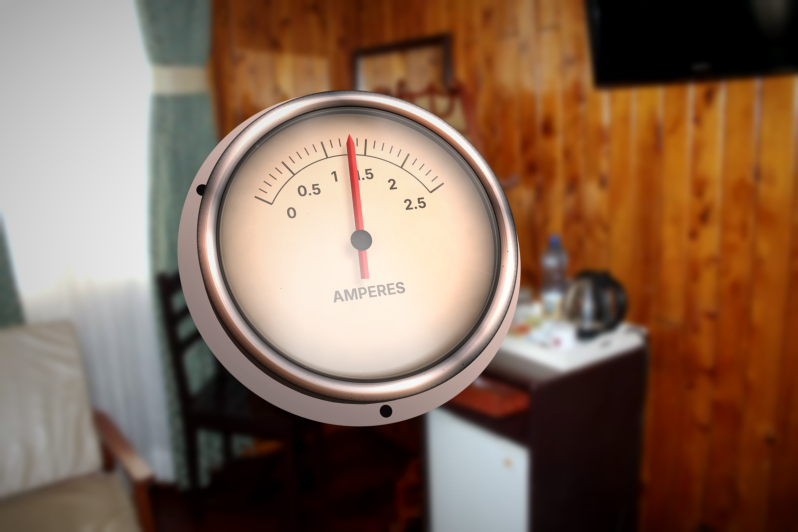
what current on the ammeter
1.3 A
